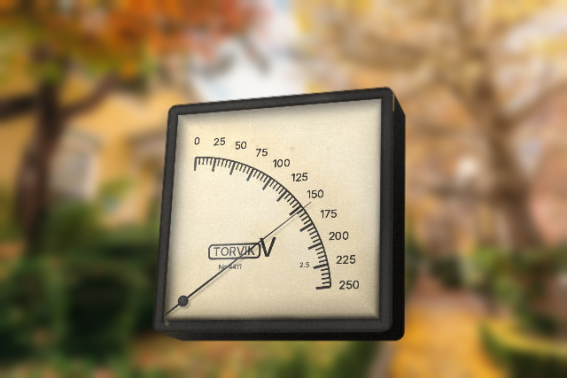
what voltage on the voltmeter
155 V
